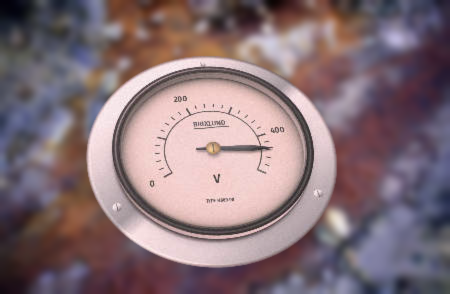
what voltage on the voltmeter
440 V
